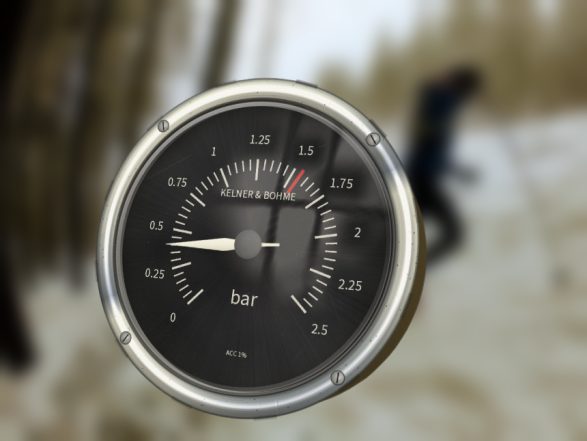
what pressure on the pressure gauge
0.4 bar
